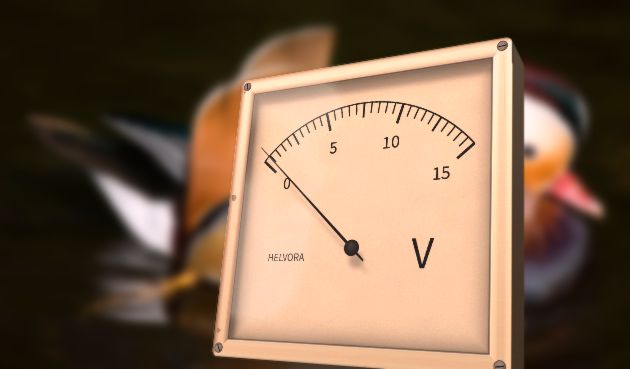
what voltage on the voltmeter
0.5 V
